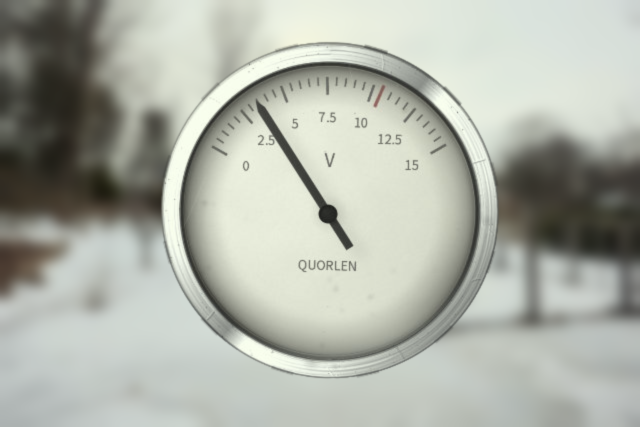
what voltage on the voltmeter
3.5 V
